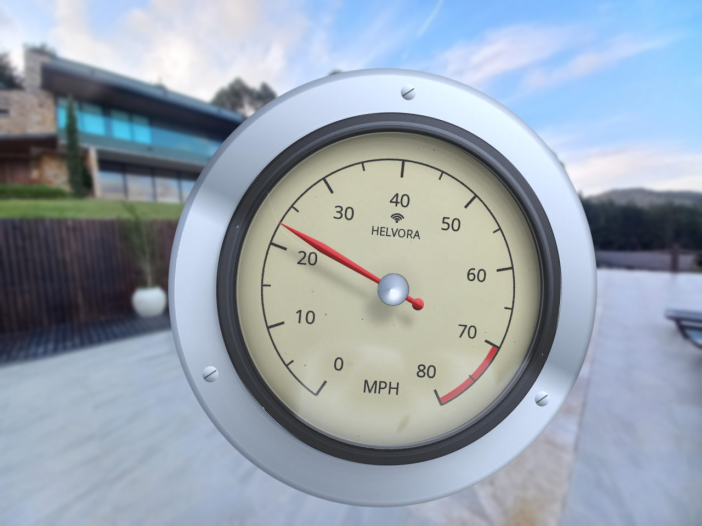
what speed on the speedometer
22.5 mph
